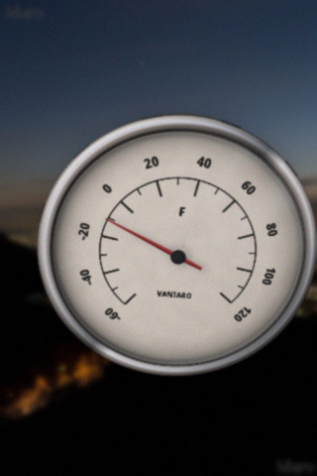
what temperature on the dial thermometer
-10 °F
